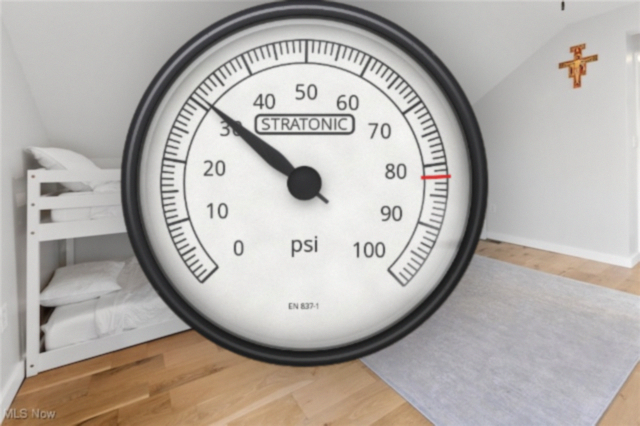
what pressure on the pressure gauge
31 psi
